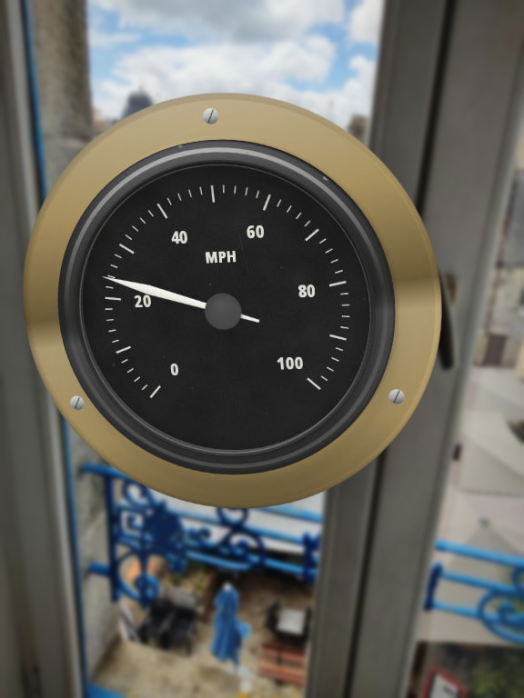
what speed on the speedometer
24 mph
